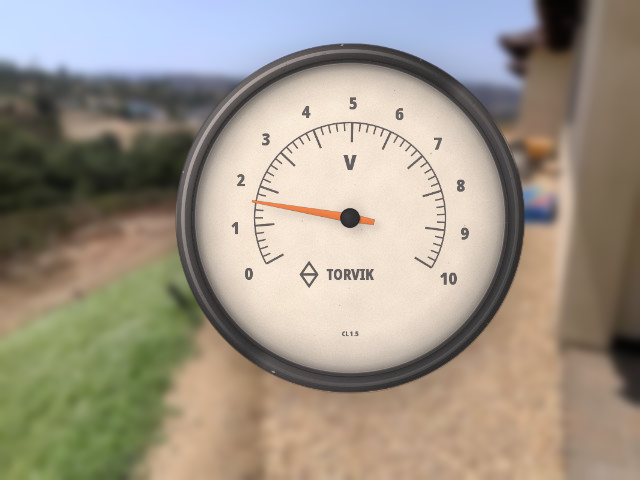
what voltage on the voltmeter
1.6 V
